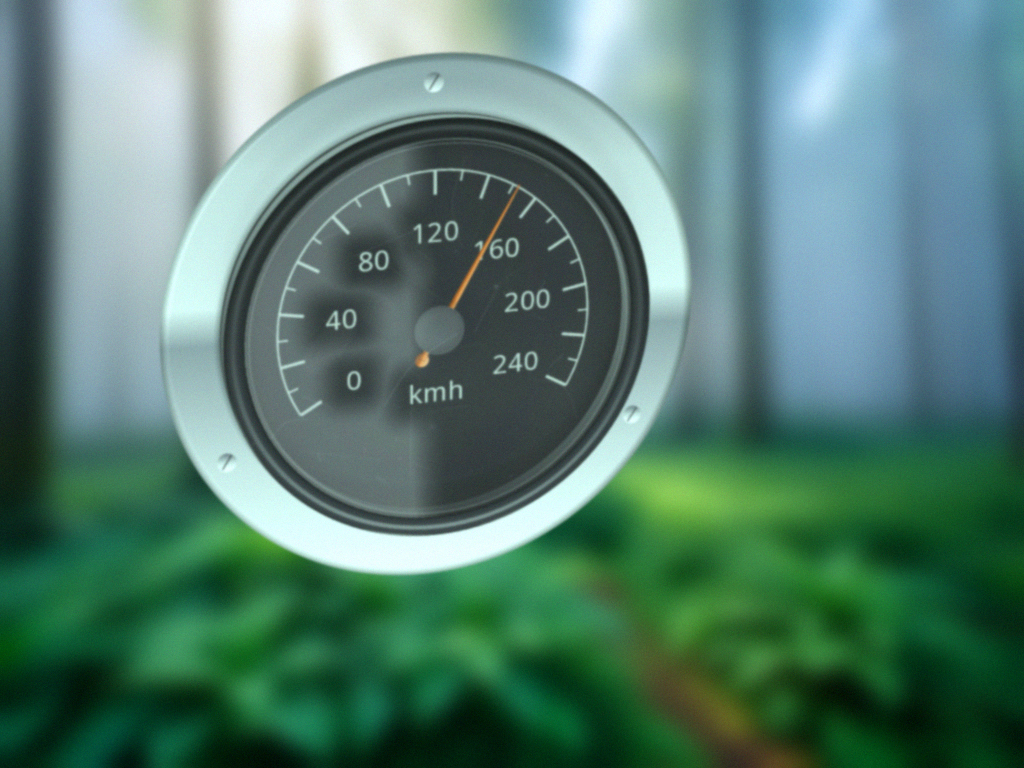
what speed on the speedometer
150 km/h
